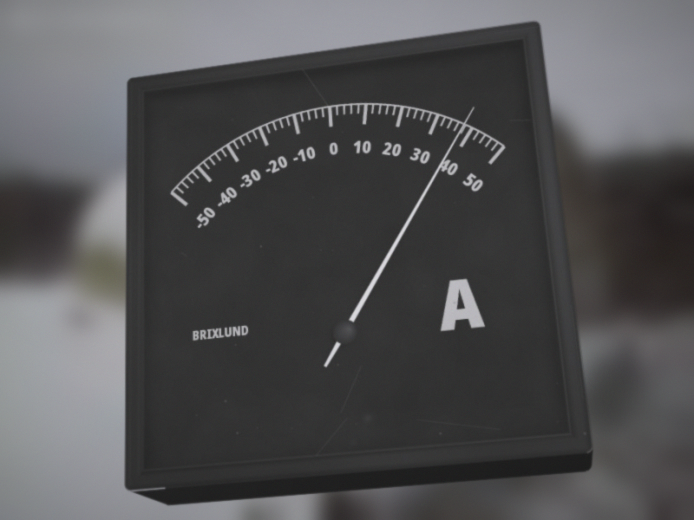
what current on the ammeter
38 A
